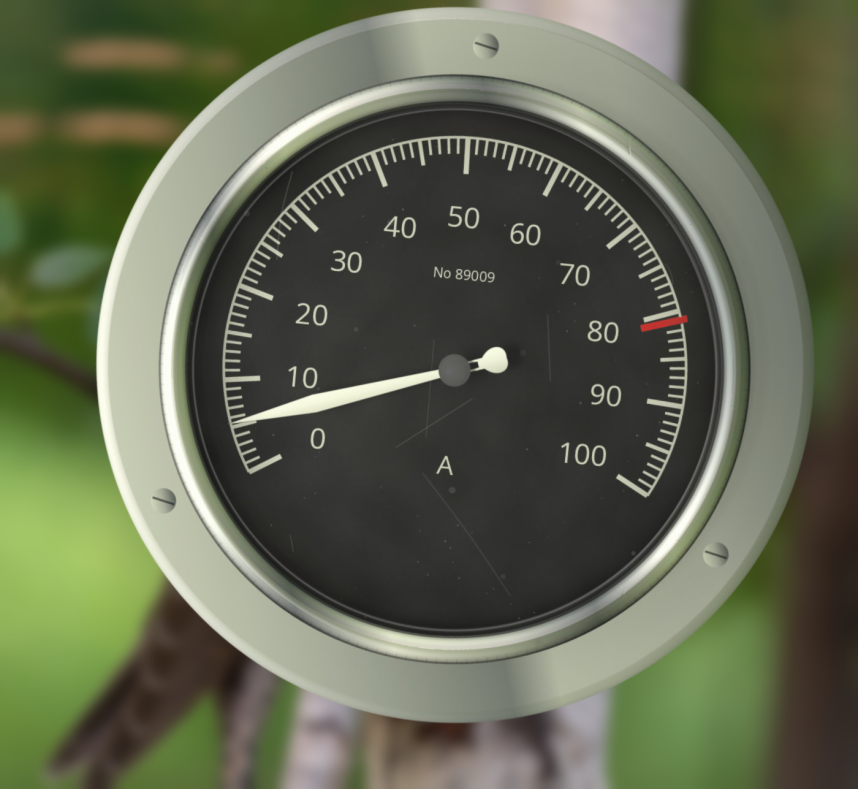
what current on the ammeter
5.5 A
